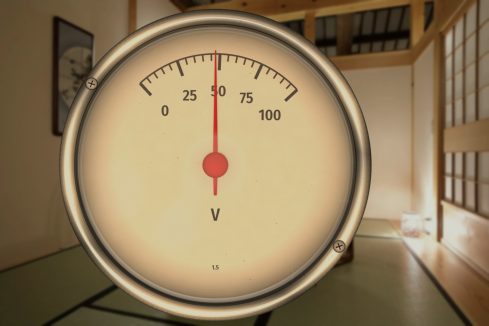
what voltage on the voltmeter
47.5 V
